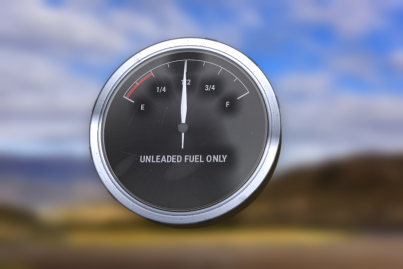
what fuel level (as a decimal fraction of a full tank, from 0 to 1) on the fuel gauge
0.5
